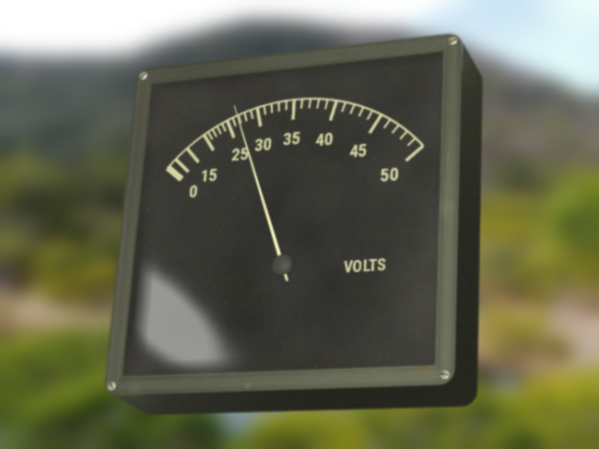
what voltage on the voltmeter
27 V
